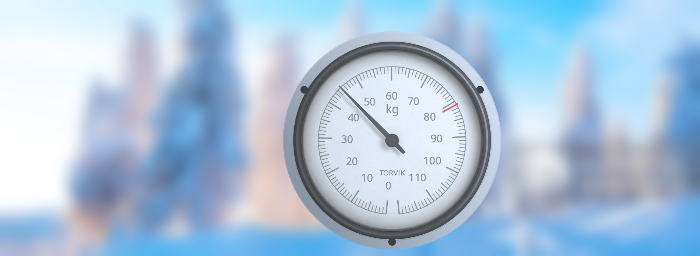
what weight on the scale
45 kg
